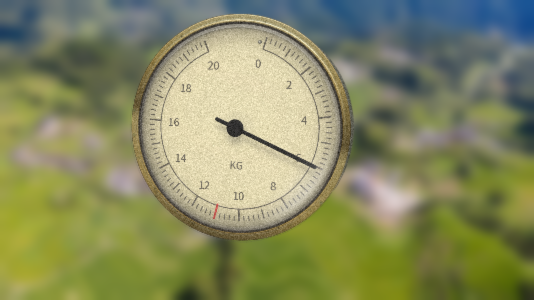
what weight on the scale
6 kg
